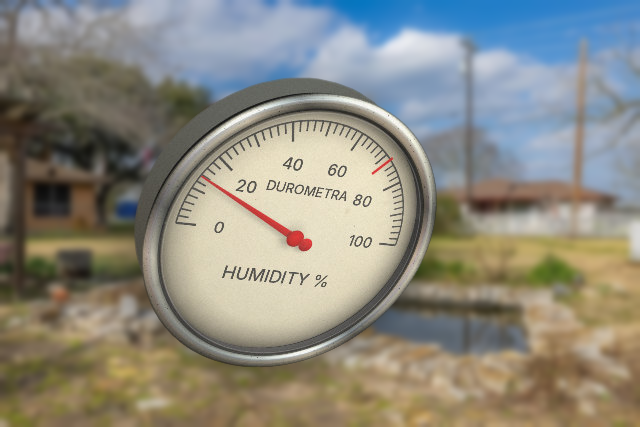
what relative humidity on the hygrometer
14 %
